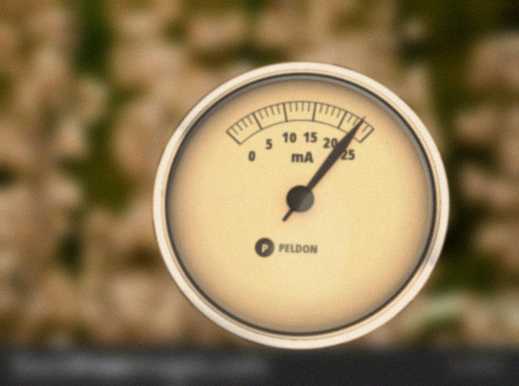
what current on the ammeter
23 mA
